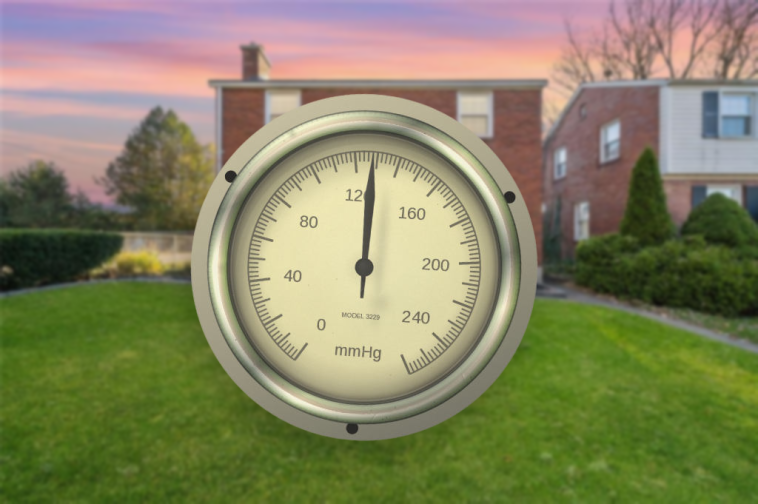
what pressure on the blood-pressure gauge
128 mmHg
